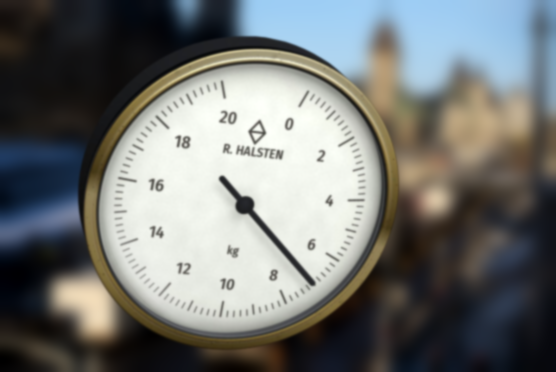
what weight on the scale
7 kg
